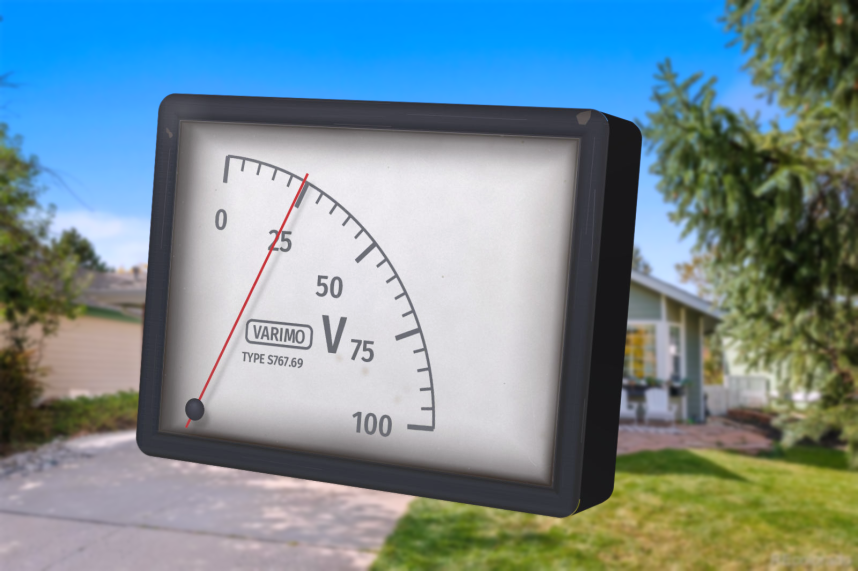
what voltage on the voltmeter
25 V
